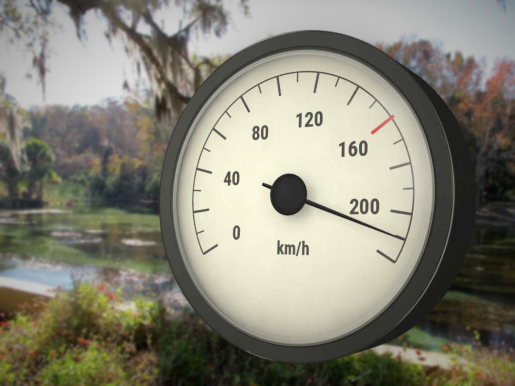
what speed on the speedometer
210 km/h
